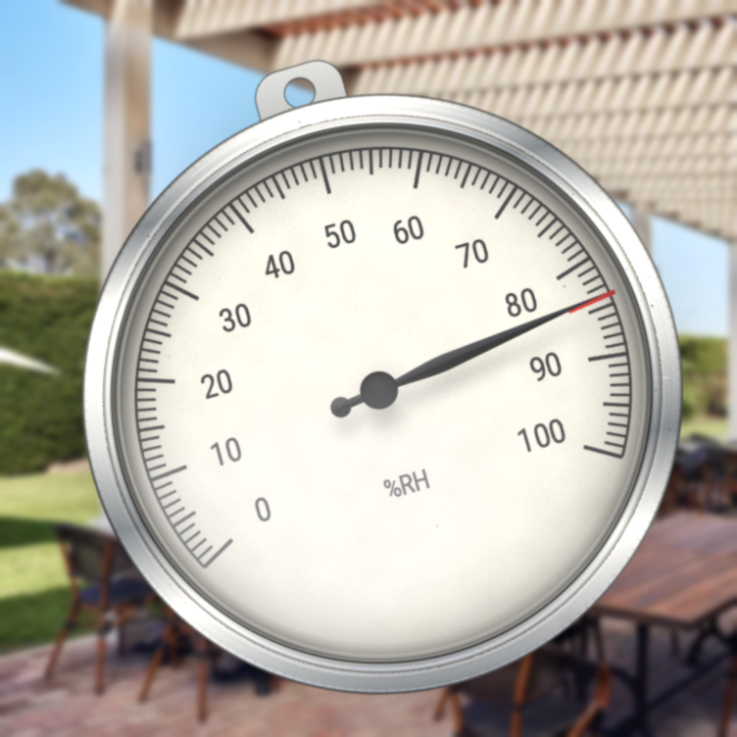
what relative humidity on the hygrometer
84 %
